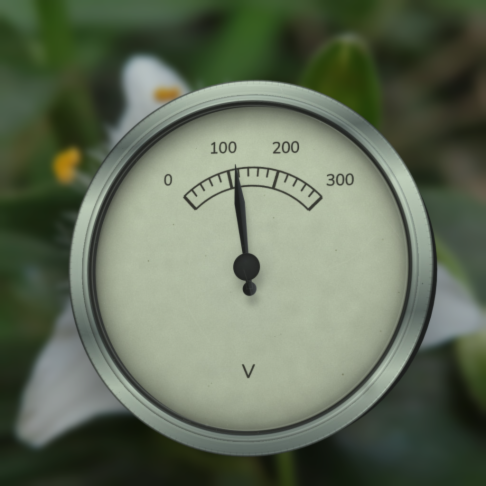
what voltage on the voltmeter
120 V
